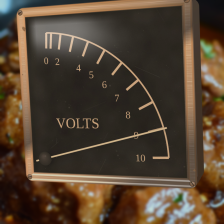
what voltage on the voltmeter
9 V
